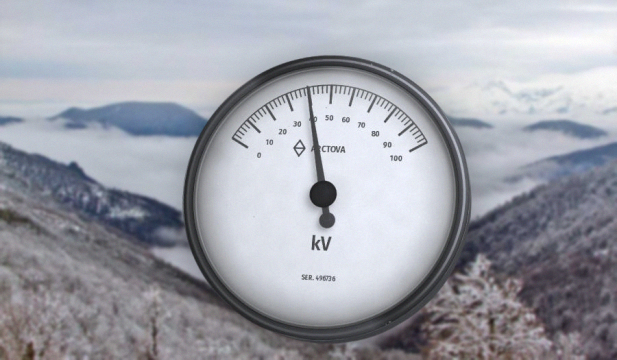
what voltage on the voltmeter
40 kV
